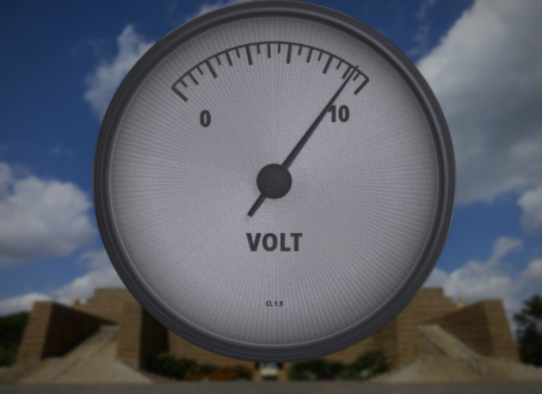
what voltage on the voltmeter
9.25 V
